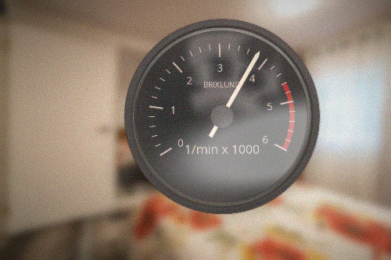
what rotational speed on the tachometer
3800 rpm
